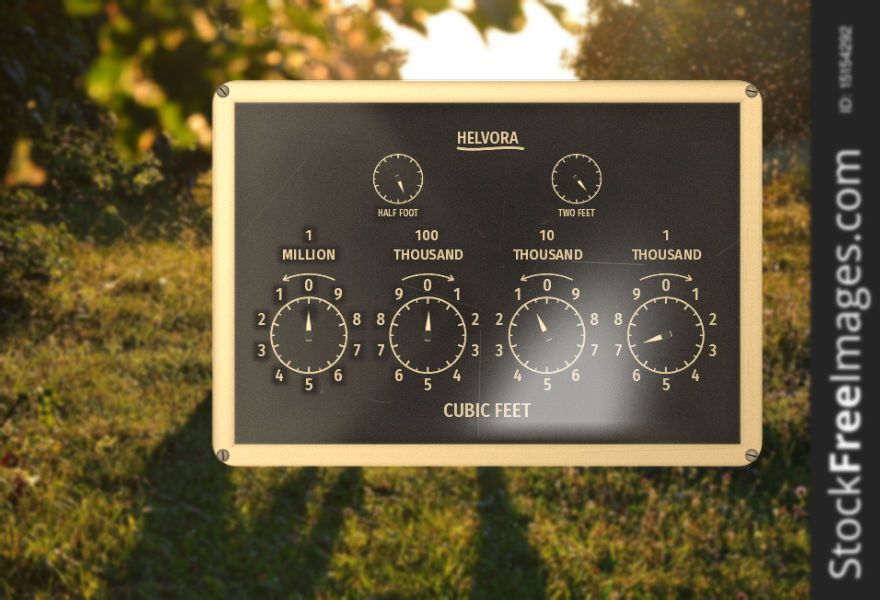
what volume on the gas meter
700 ft³
